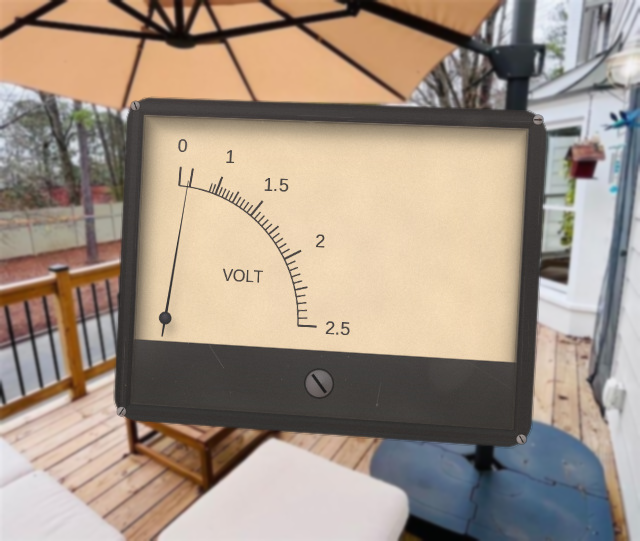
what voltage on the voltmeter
0.5 V
